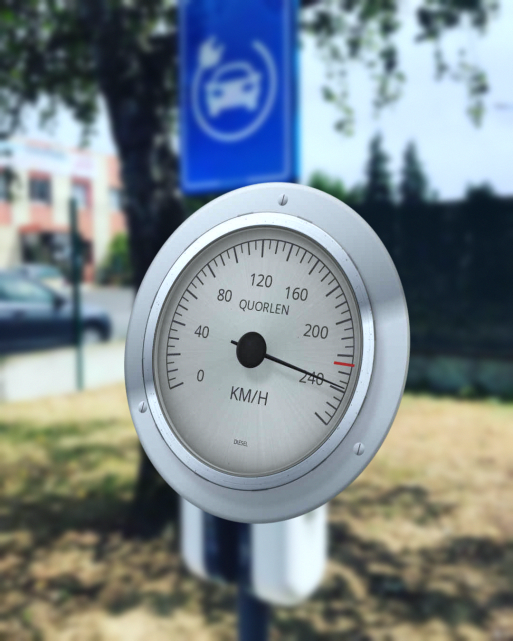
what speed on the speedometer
237.5 km/h
